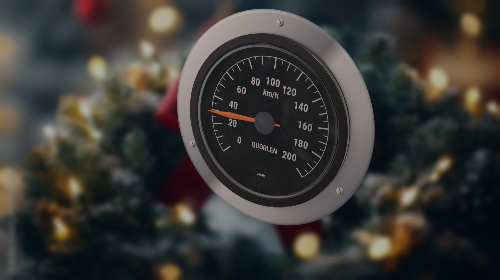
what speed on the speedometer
30 km/h
